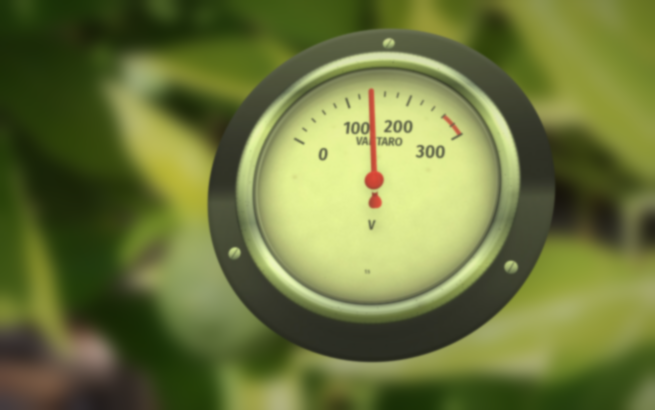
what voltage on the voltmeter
140 V
